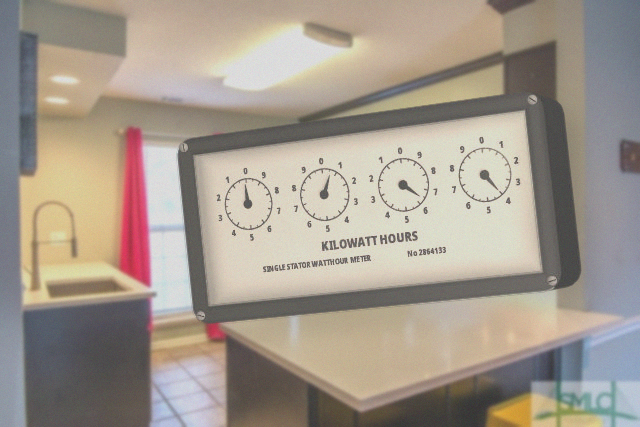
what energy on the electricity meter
64 kWh
